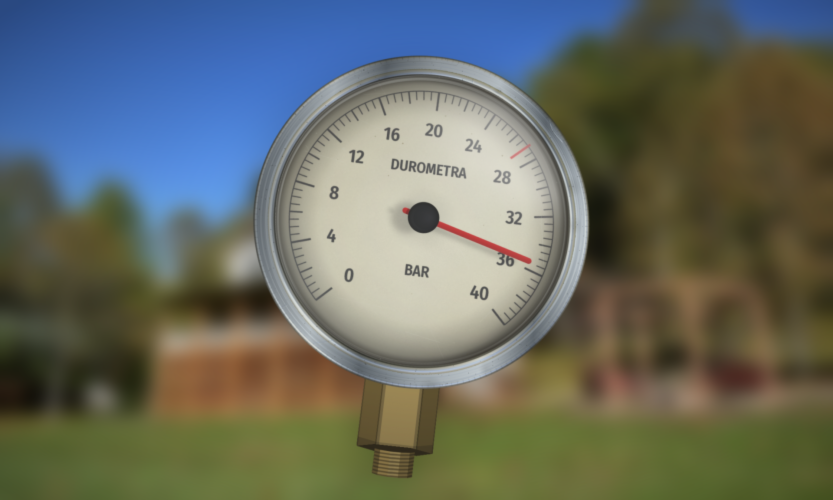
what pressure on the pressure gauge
35.5 bar
